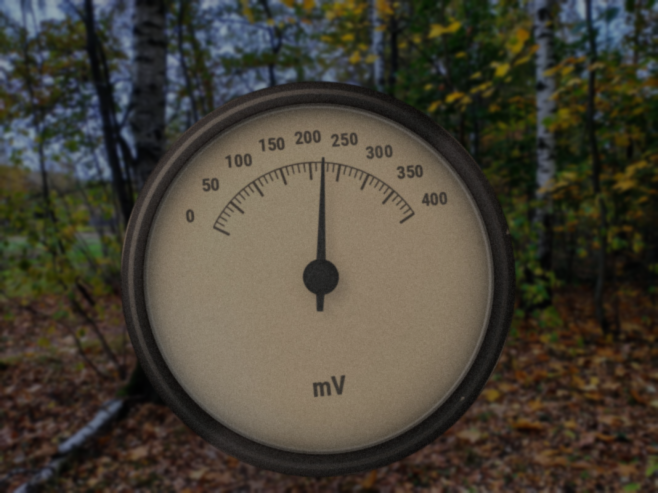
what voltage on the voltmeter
220 mV
